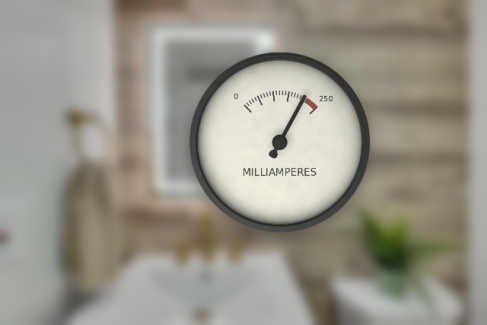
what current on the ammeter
200 mA
